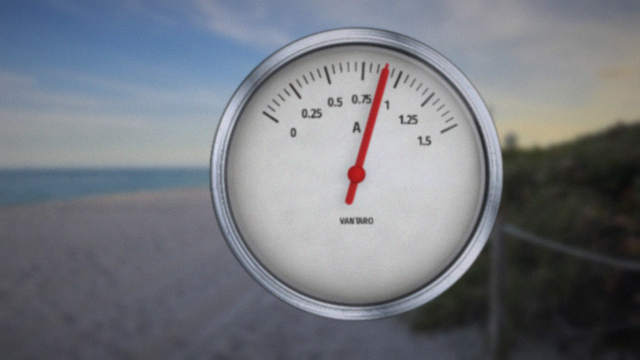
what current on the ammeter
0.9 A
